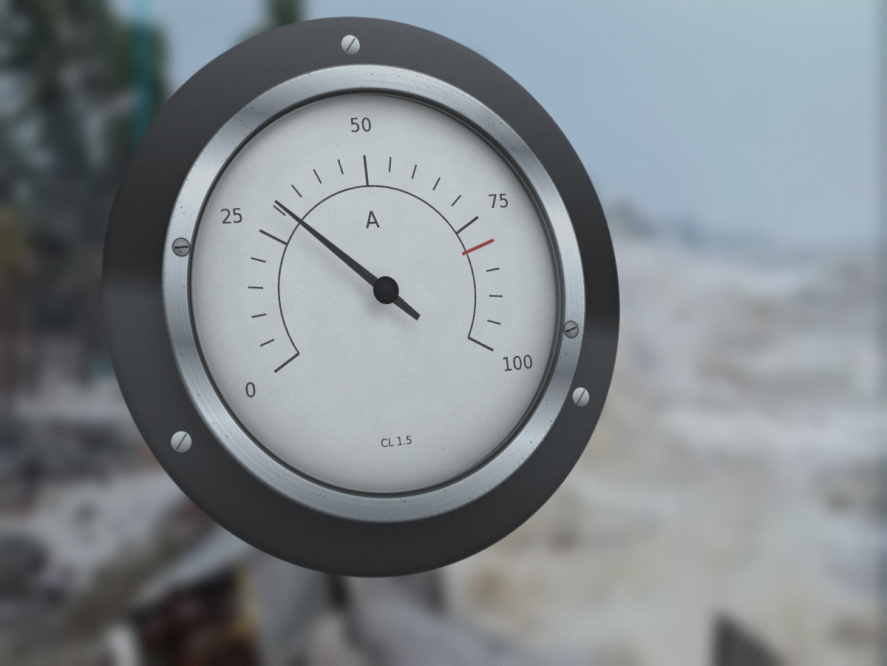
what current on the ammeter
30 A
